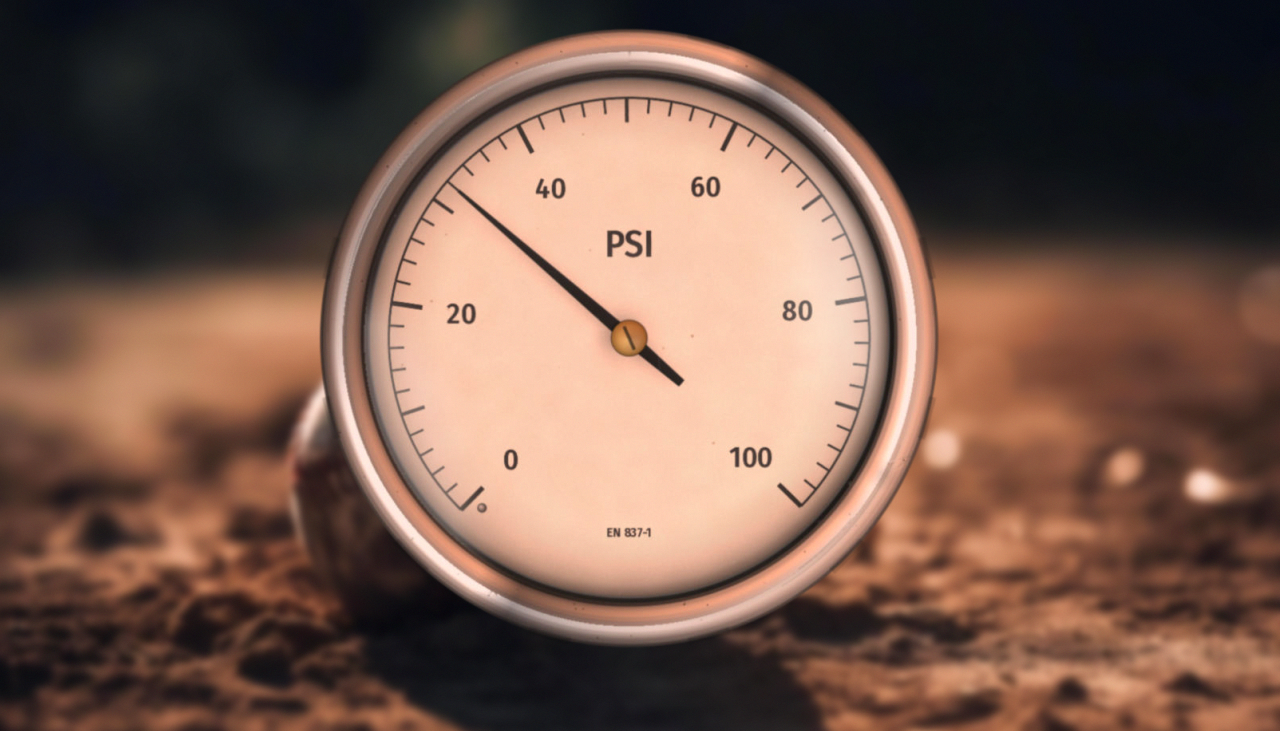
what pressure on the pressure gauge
32 psi
